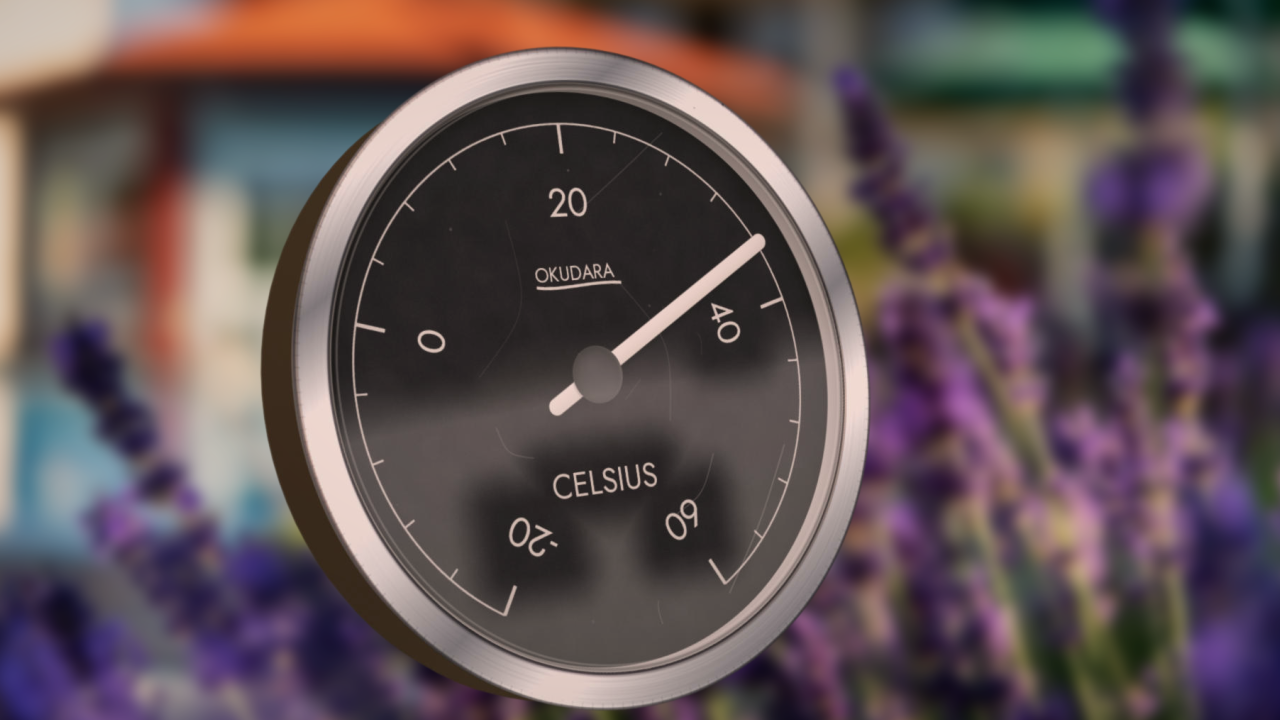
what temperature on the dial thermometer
36 °C
